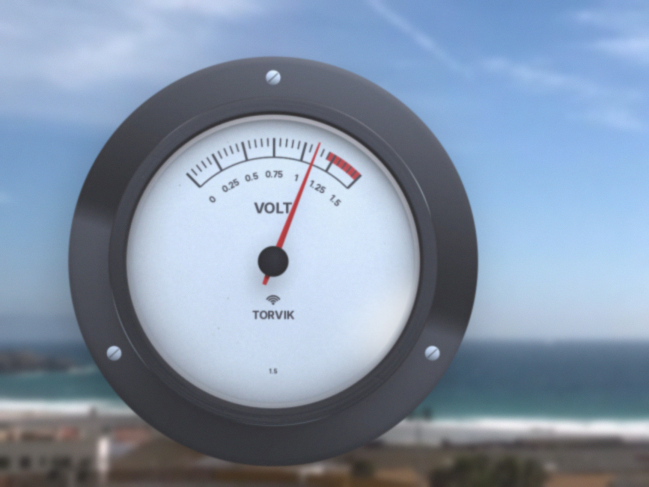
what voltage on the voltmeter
1.1 V
